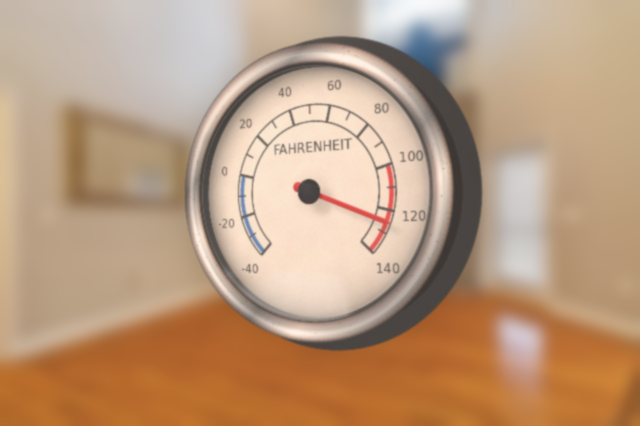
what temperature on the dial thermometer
125 °F
